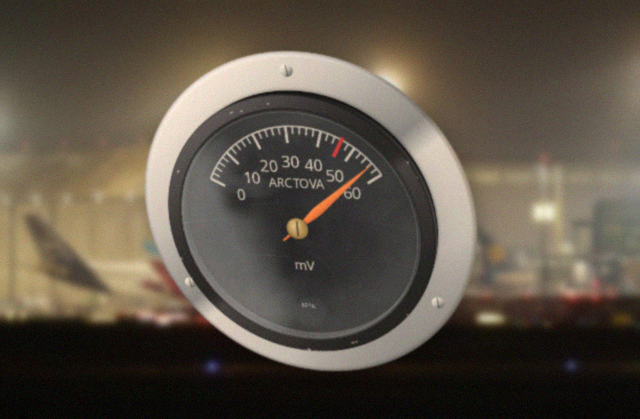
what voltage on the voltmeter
56 mV
